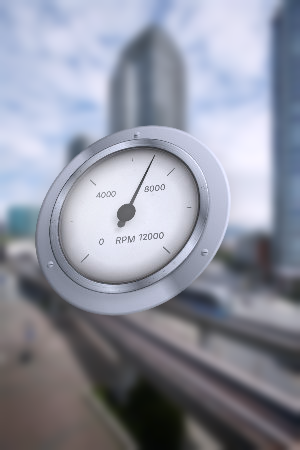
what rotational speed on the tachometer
7000 rpm
